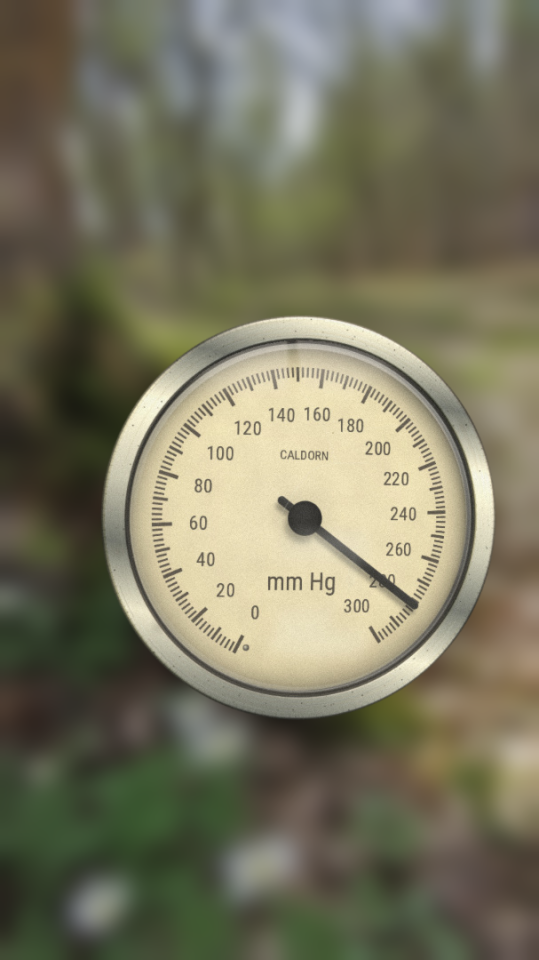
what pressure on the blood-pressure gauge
280 mmHg
